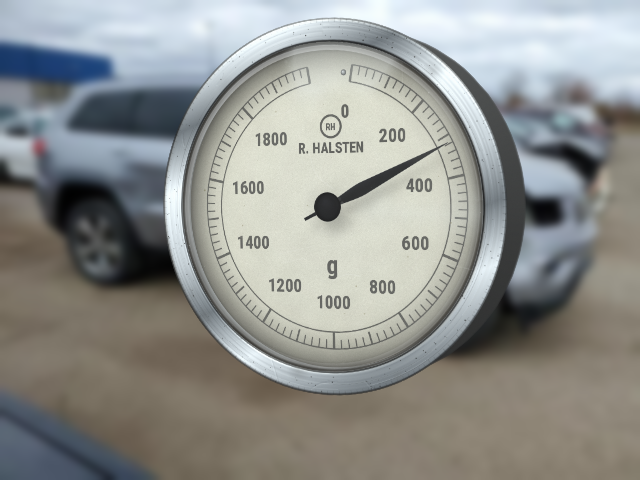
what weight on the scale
320 g
